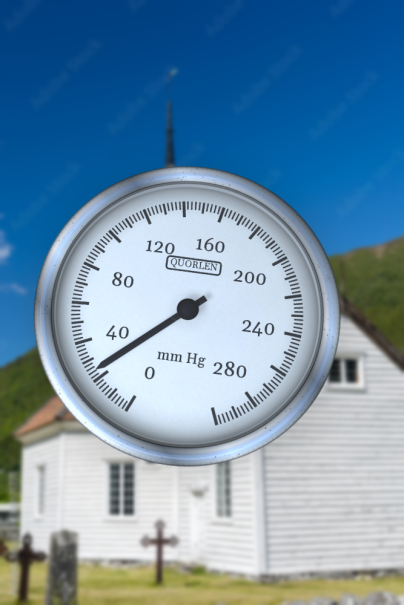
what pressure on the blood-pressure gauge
24 mmHg
